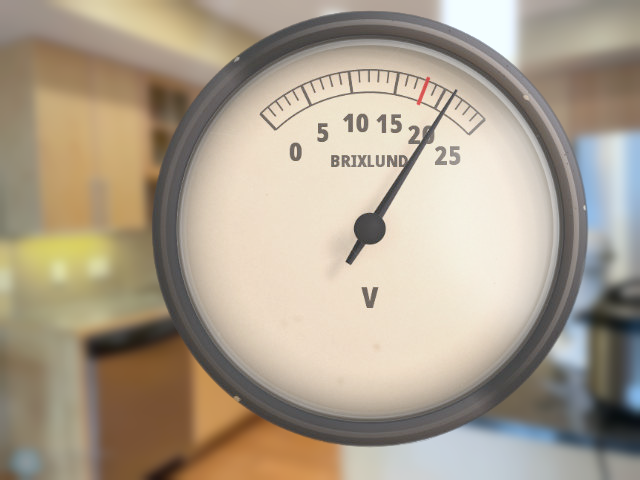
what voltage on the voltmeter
21 V
